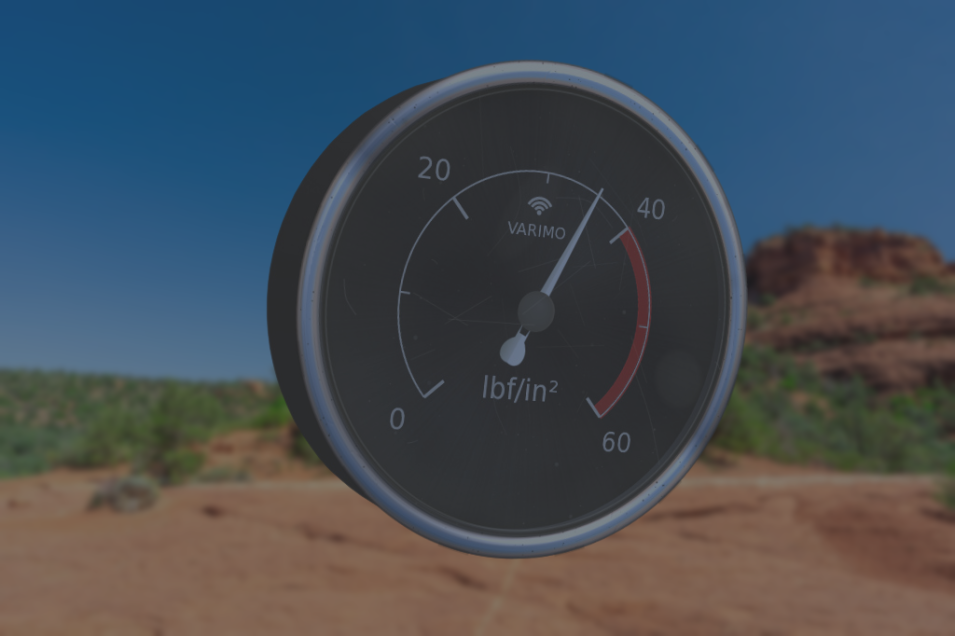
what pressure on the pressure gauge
35 psi
